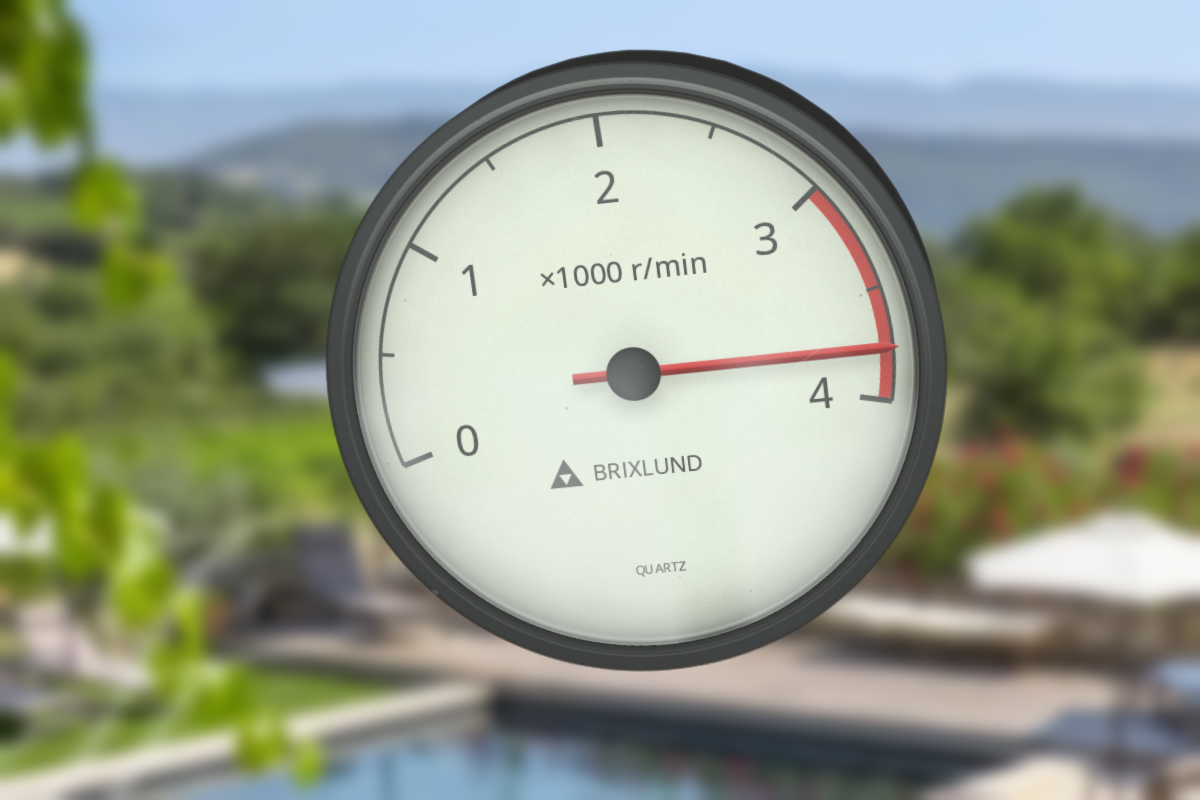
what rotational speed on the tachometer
3750 rpm
